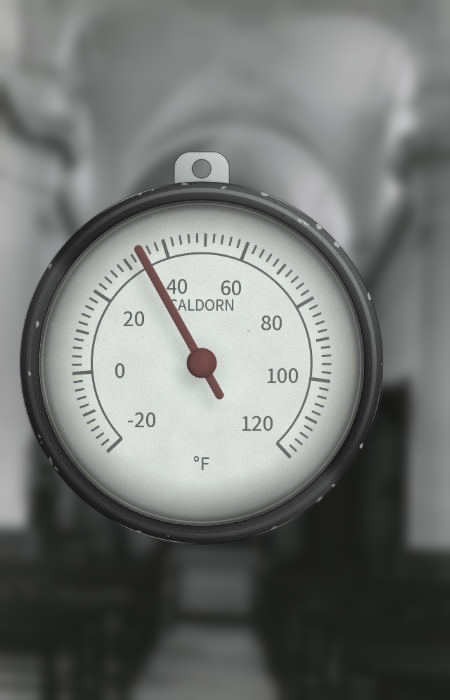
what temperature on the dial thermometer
34 °F
